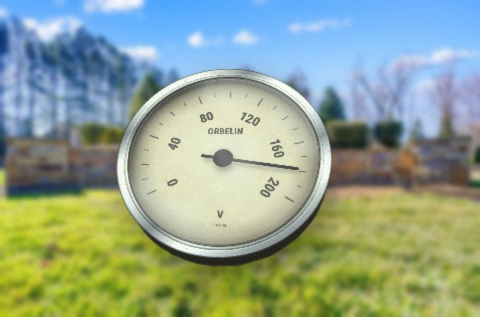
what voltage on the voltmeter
180 V
